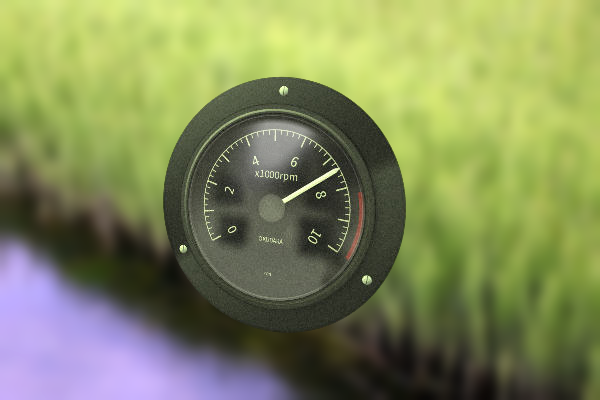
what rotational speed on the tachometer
7400 rpm
